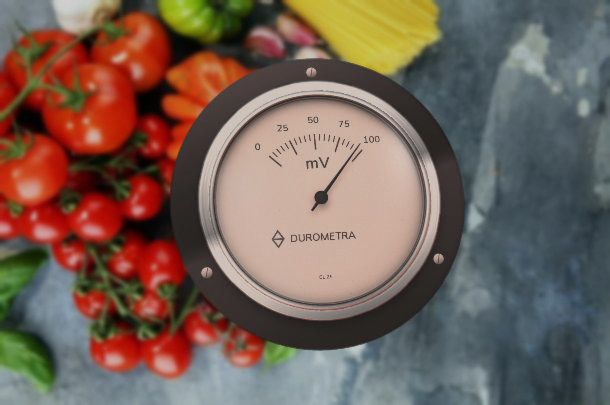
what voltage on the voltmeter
95 mV
